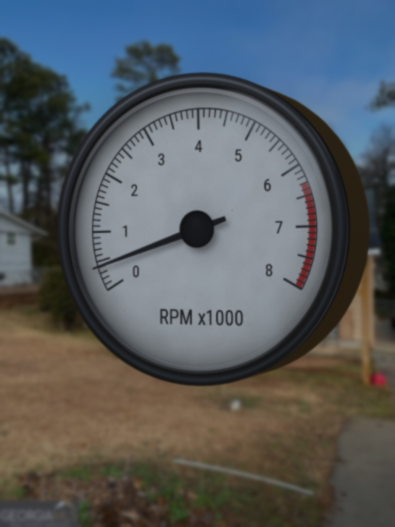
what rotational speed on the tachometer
400 rpm
